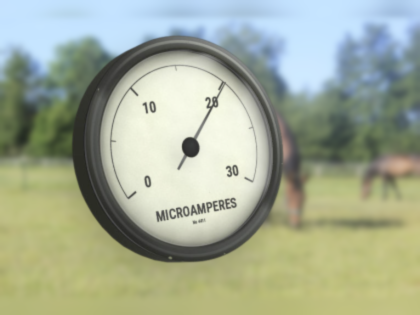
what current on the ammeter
20 µA
